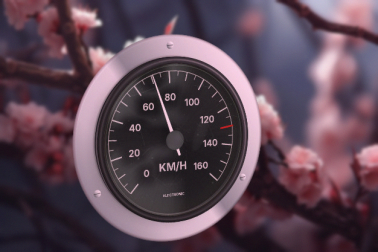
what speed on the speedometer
70 km/h
